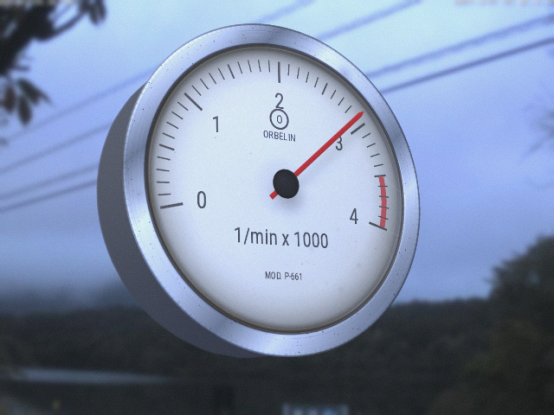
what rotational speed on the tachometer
2900 rpm
